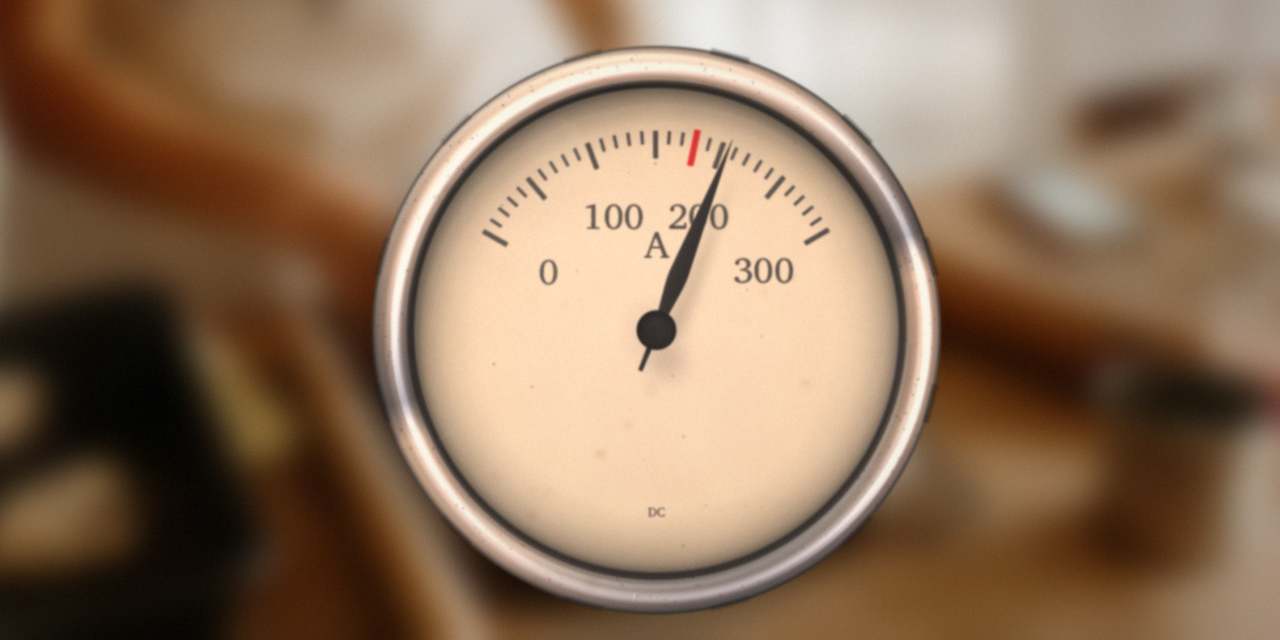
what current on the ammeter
205 A
